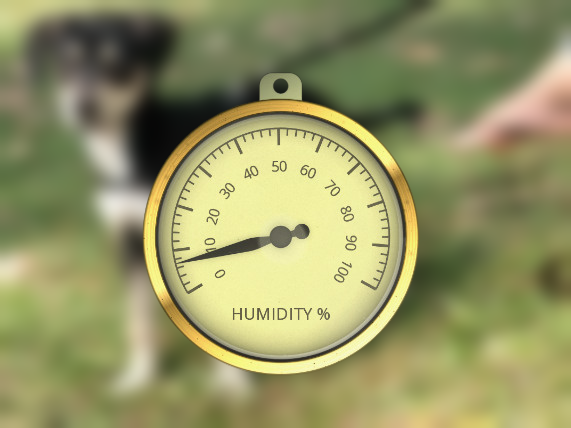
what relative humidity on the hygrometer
7 %
